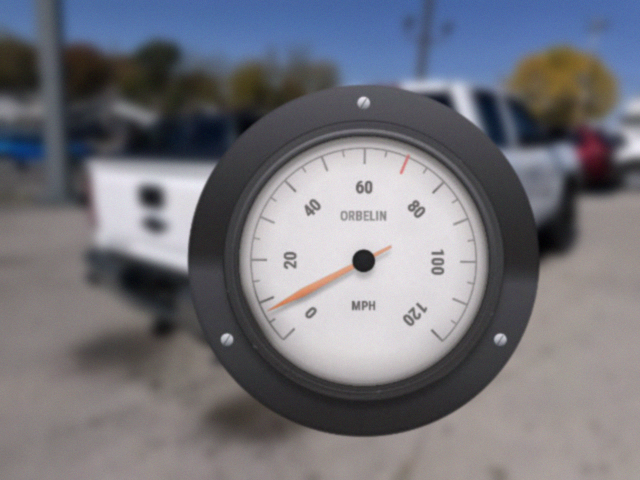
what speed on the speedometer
7.5 mph
